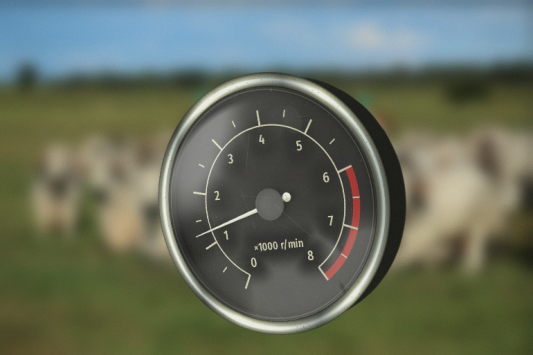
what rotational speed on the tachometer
1250 rpm
